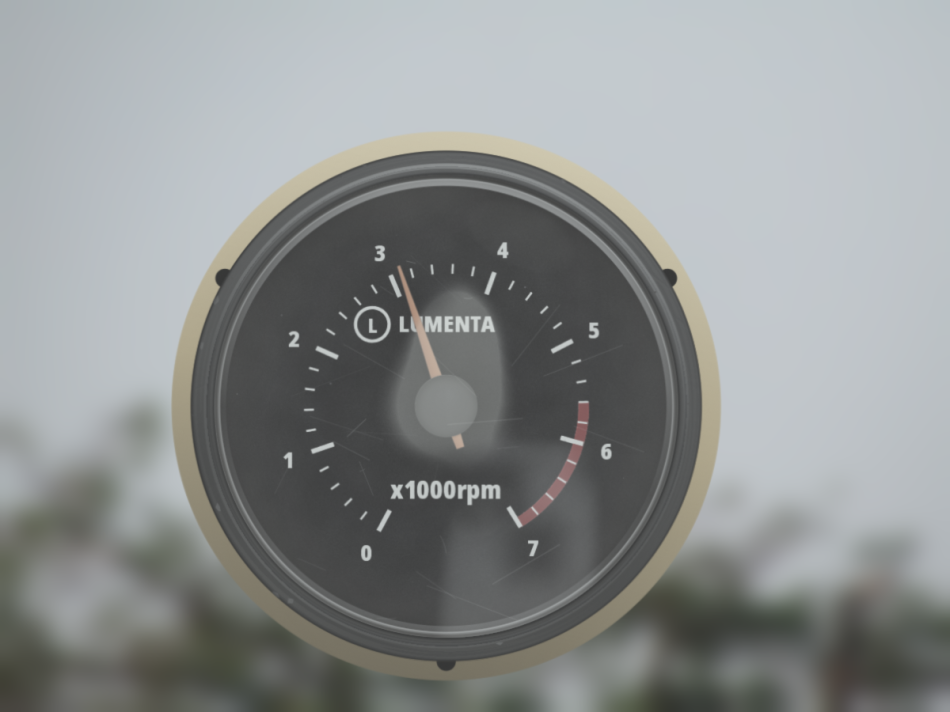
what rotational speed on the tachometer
3100 rpm
